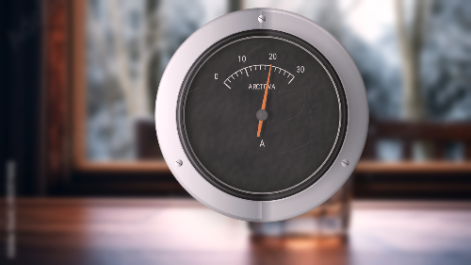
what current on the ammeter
20 A
